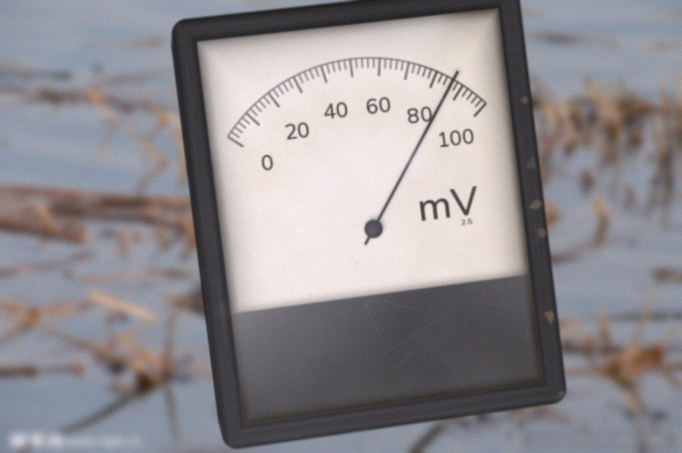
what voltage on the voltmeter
86 mV
